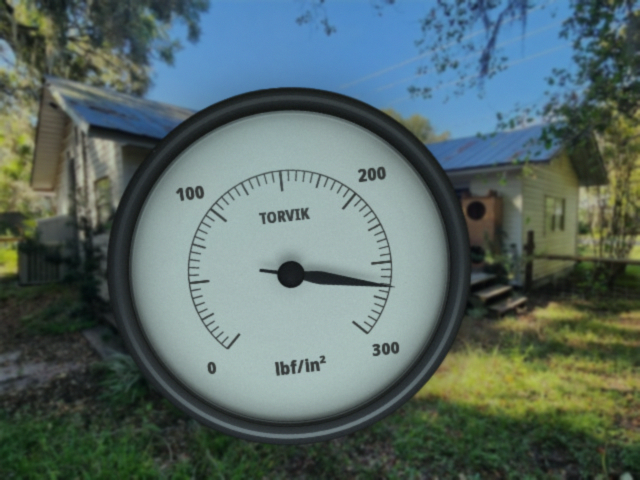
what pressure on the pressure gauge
265 psi
